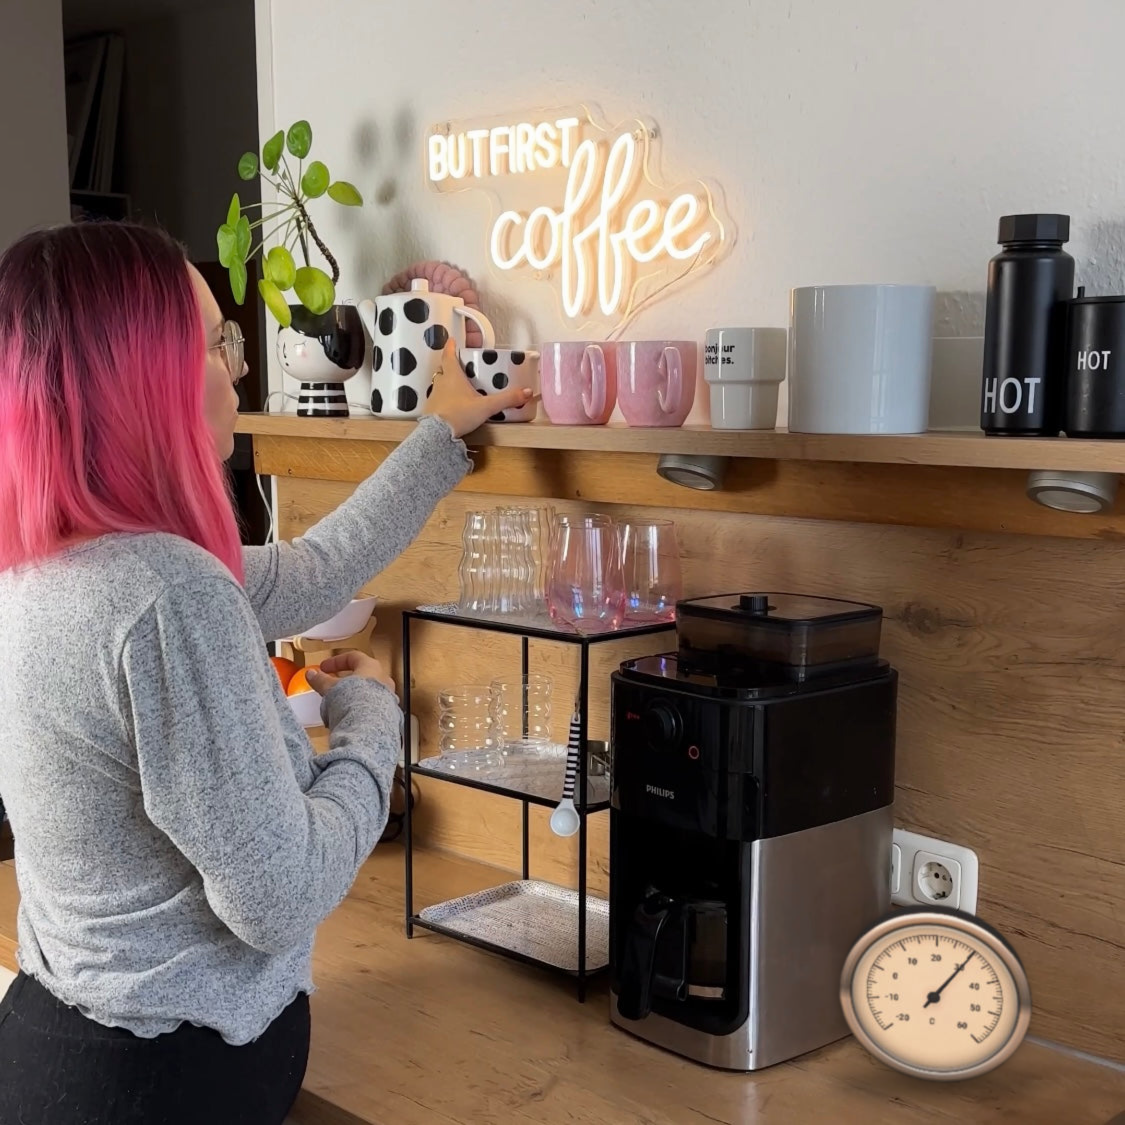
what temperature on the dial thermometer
30 °C
